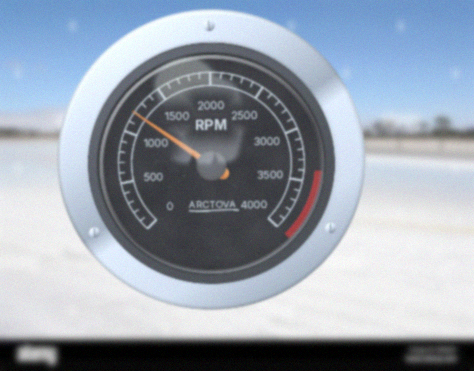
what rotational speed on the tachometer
1200 rpm
